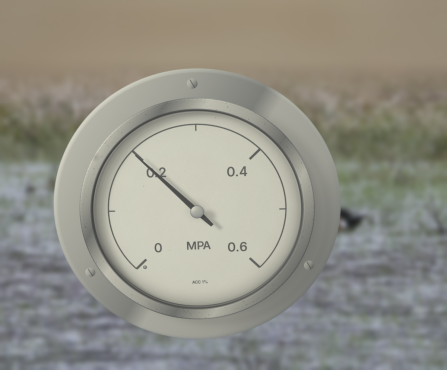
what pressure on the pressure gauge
0.2 MPa
